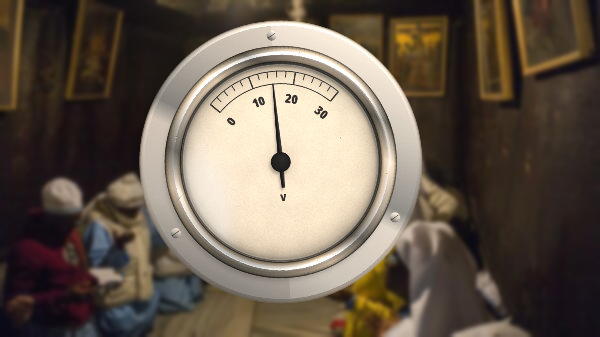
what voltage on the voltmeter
15 V
